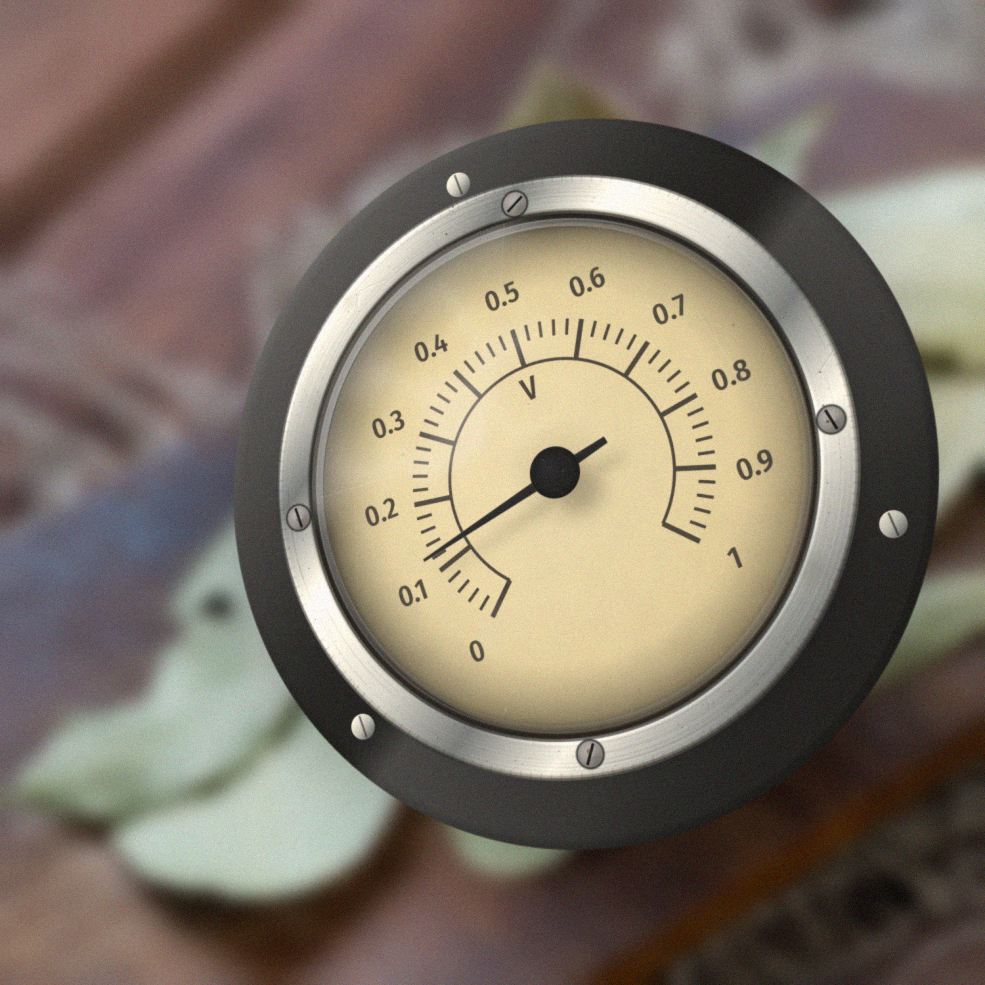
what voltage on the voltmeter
0.12 V
